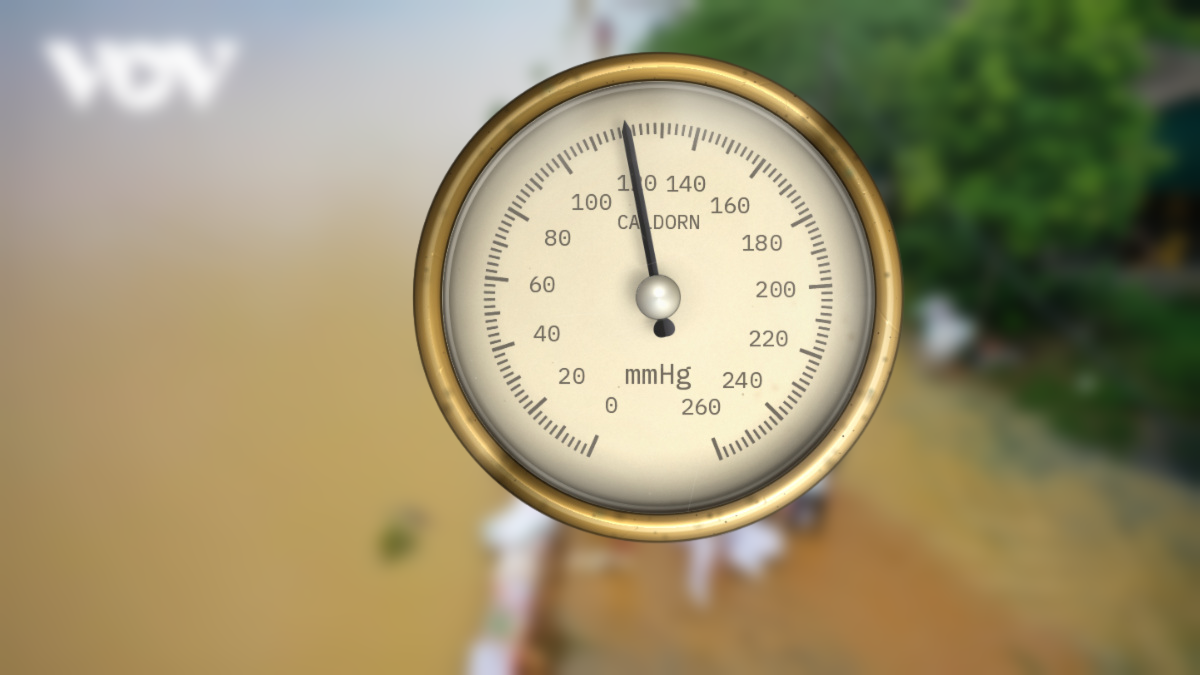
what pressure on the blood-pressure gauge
120 mmHg
